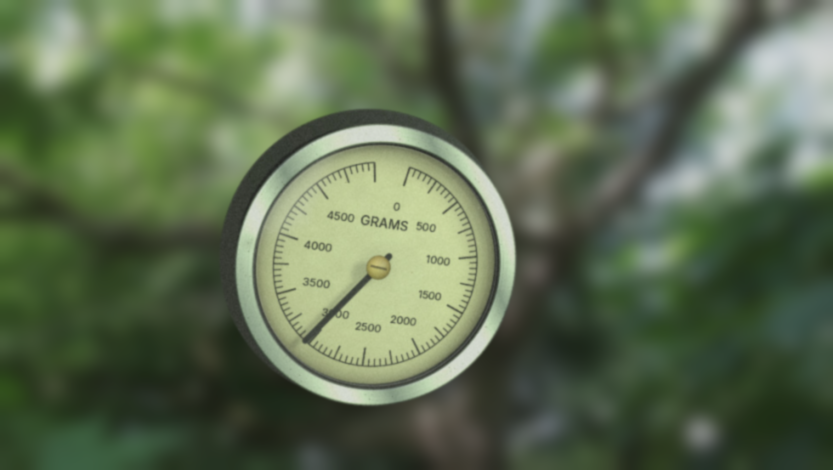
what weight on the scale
3050 g
